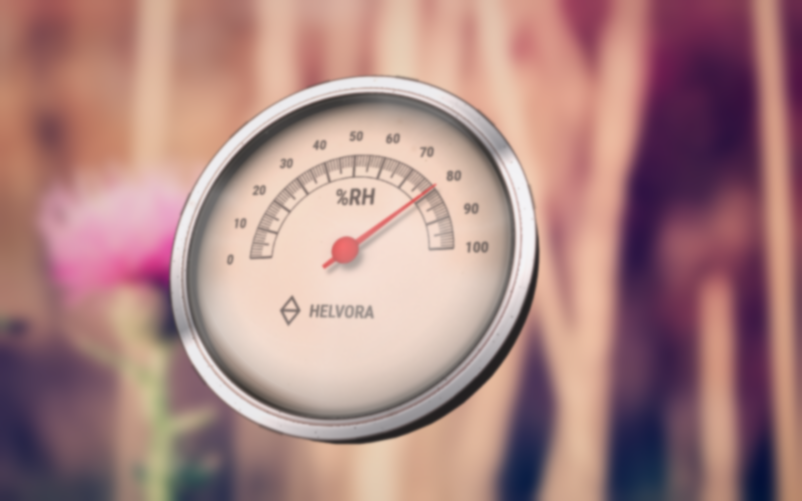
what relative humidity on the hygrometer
80 %
